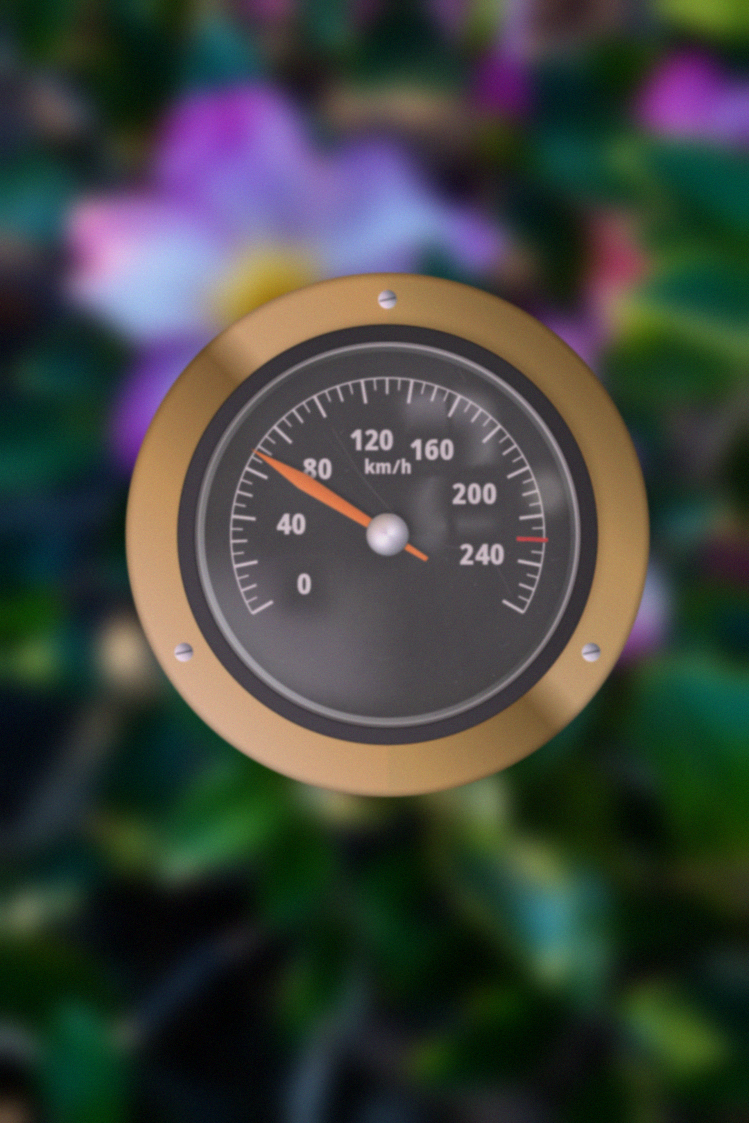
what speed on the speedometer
67.5 km/h
